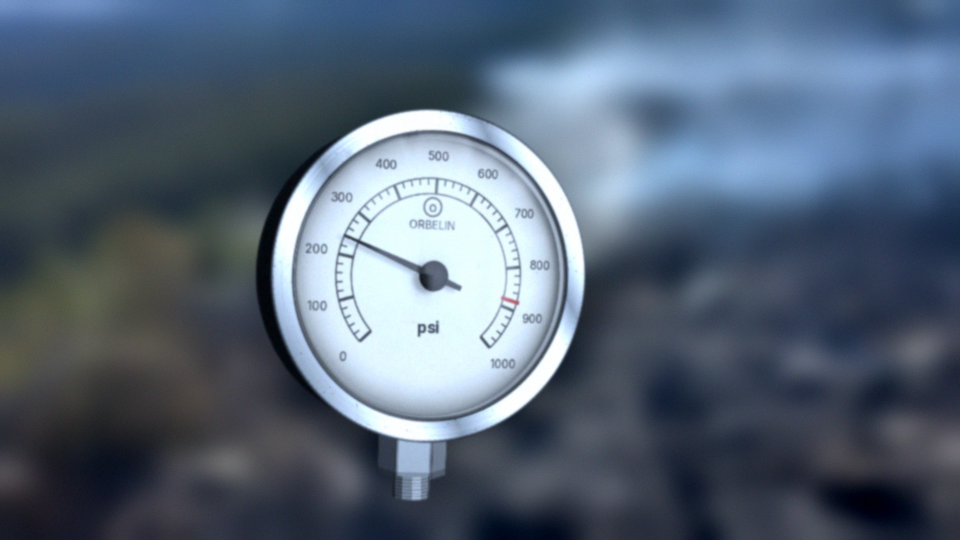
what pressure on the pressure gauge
240 psi
